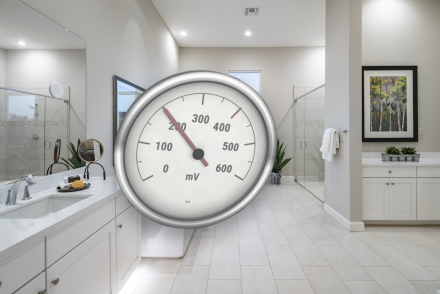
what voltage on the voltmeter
200 mV
